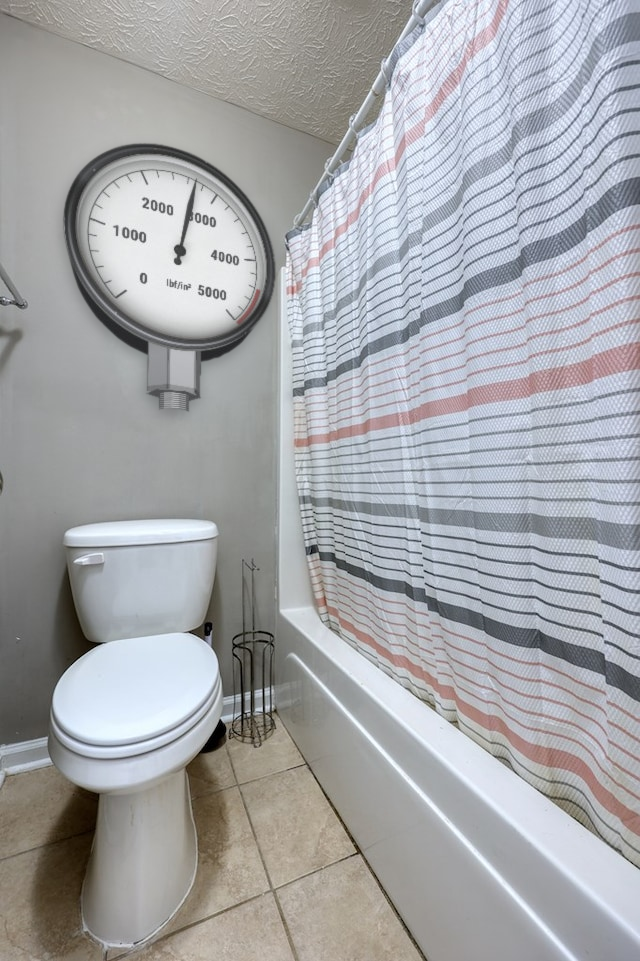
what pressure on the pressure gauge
2700 psi
